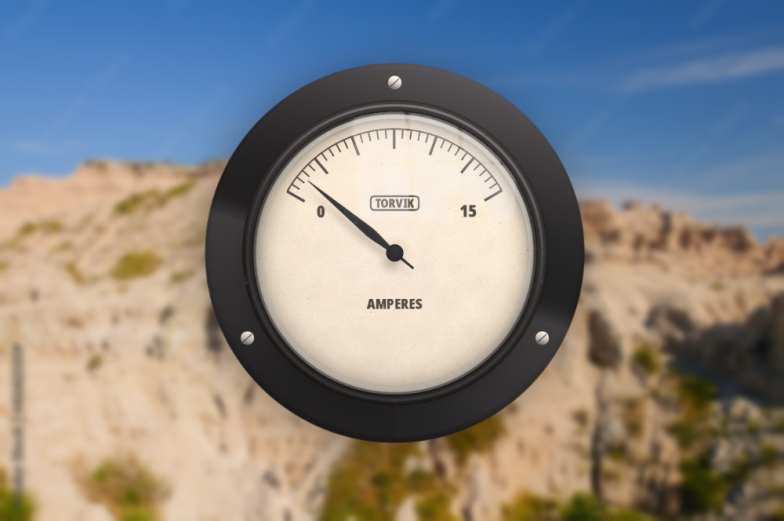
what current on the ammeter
1.25 A
